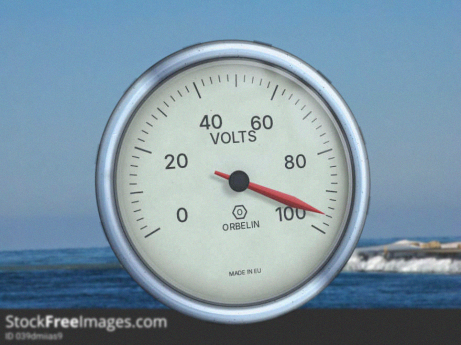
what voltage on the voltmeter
96 V
